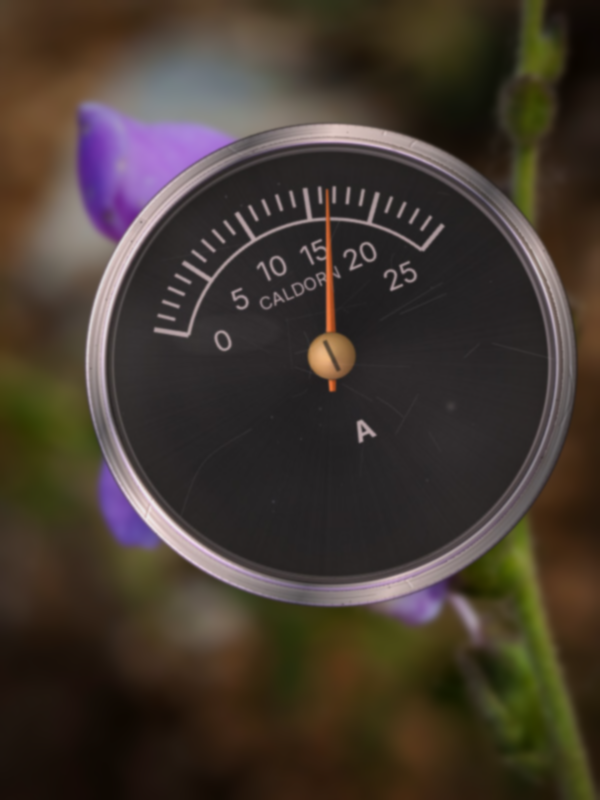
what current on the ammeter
16.5 A
